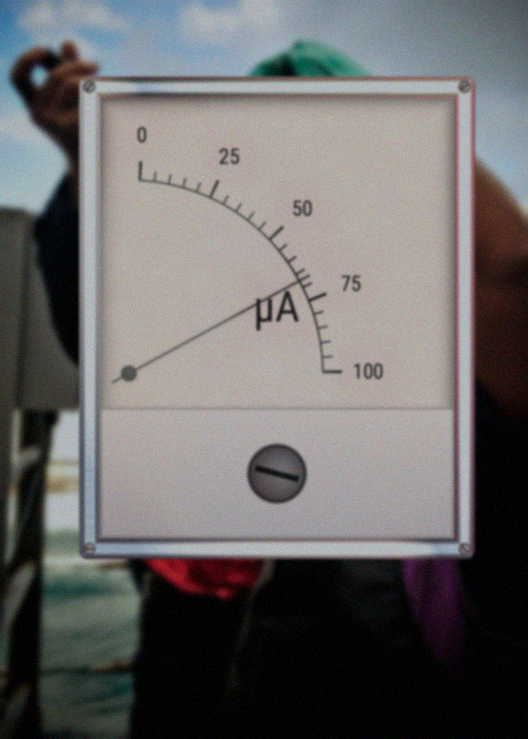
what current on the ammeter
67.5 µA
